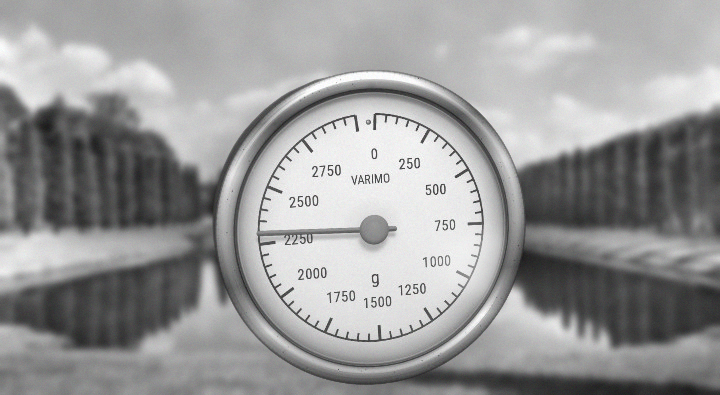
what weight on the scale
2300 g
